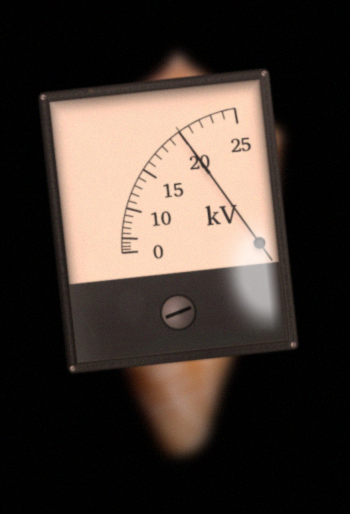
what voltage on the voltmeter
20 kV
